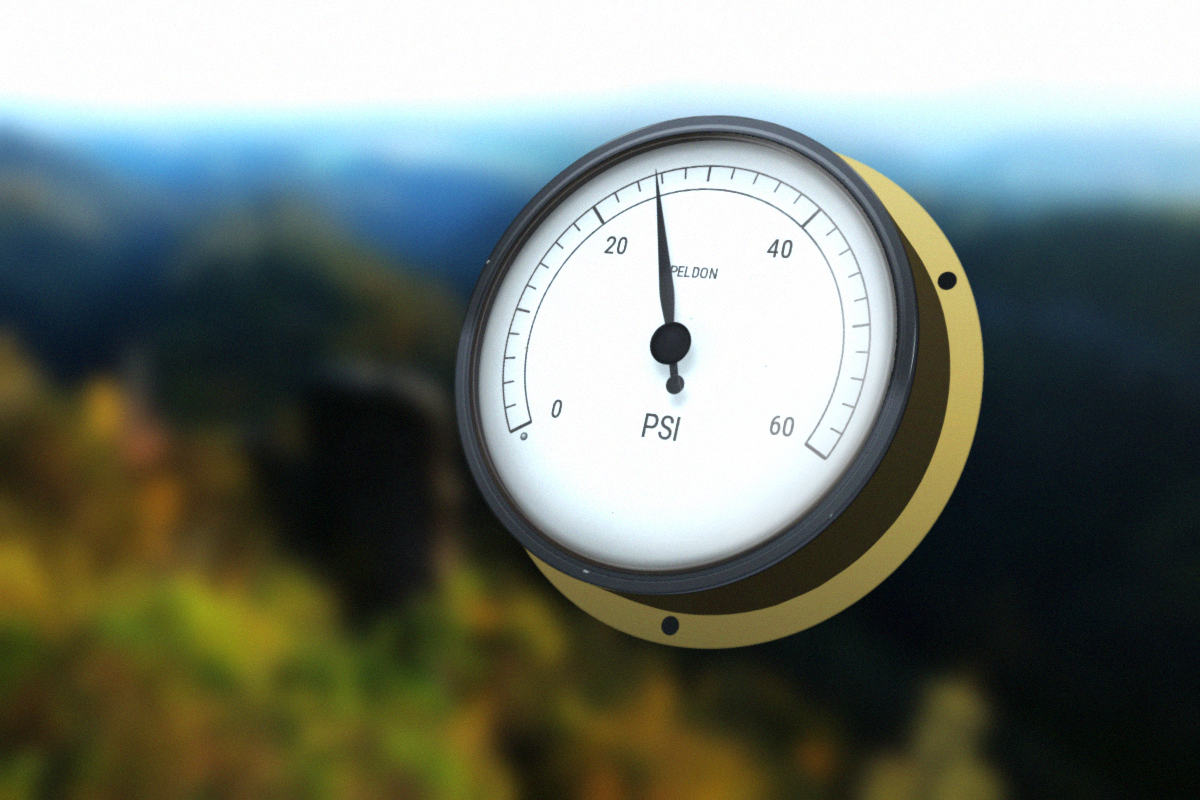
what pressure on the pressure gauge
26 psi
